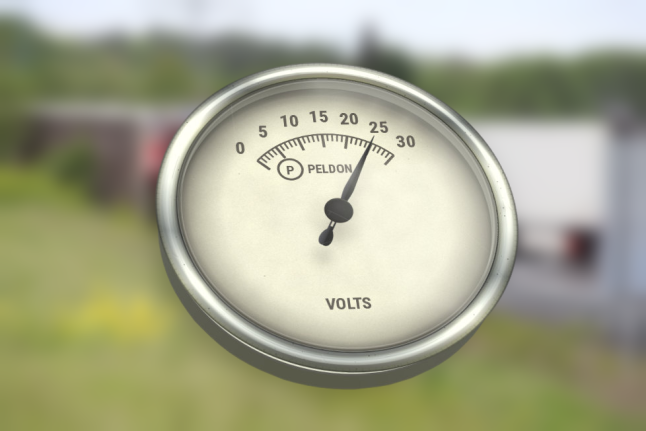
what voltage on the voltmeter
25 V
